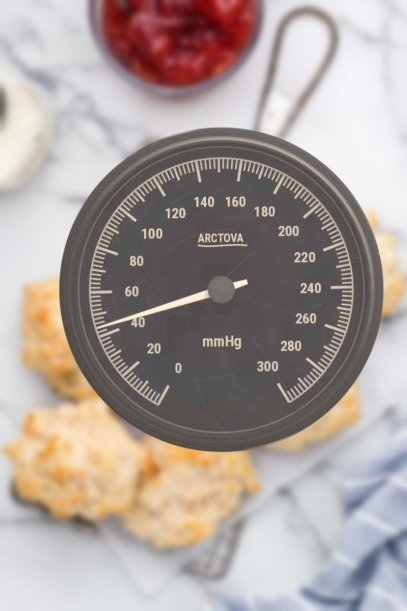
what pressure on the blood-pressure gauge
44 mmHg
